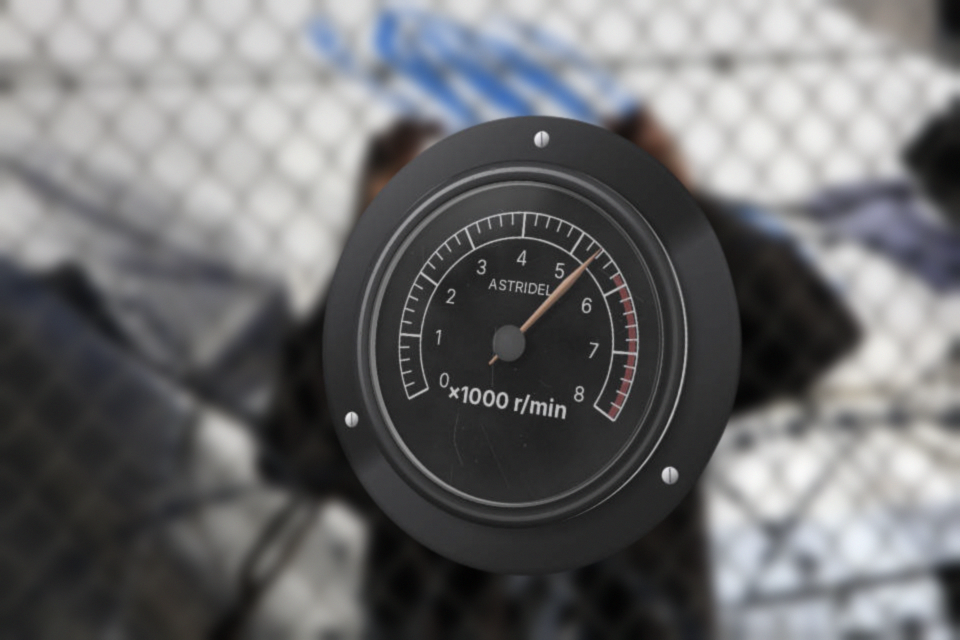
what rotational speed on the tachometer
5400 rpm
